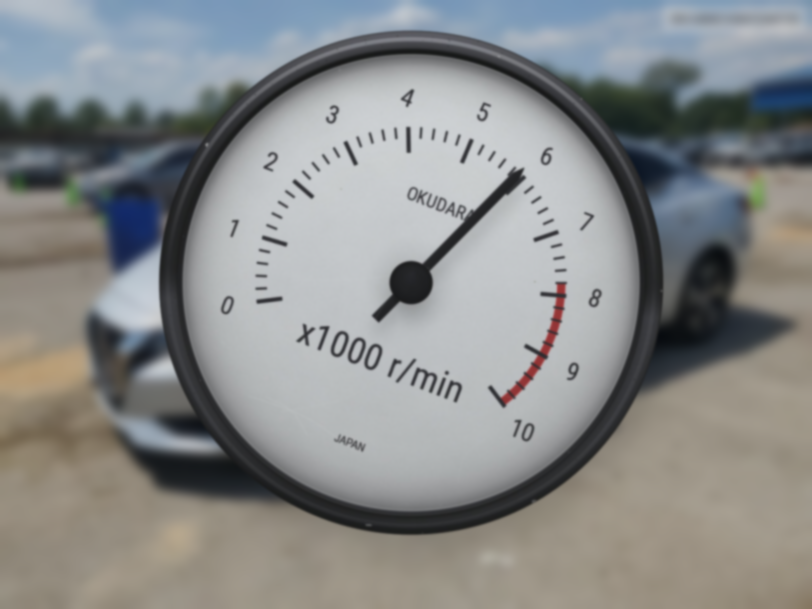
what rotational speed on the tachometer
5900 rpm
